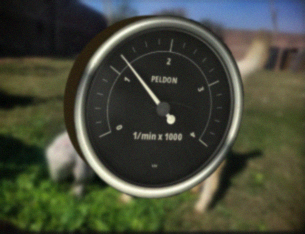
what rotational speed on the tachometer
1200 rpm
